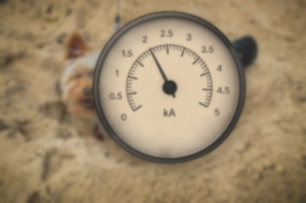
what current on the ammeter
2 kA
